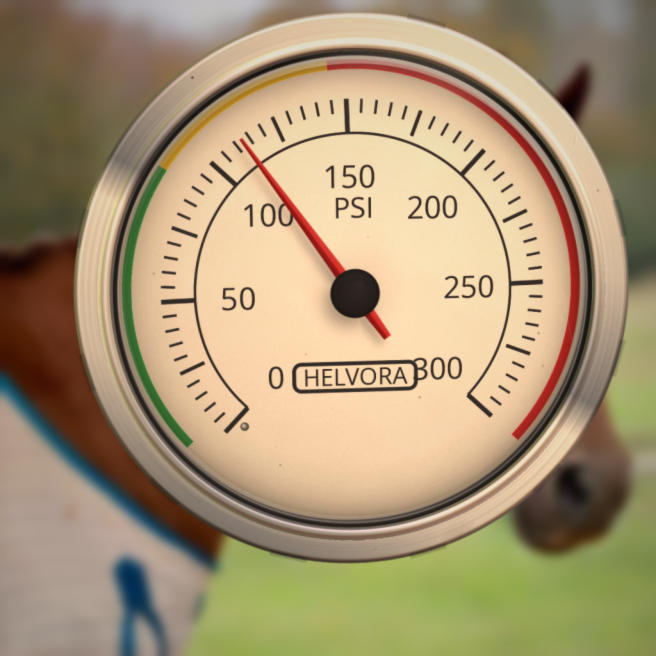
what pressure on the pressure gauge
112.5 psi
